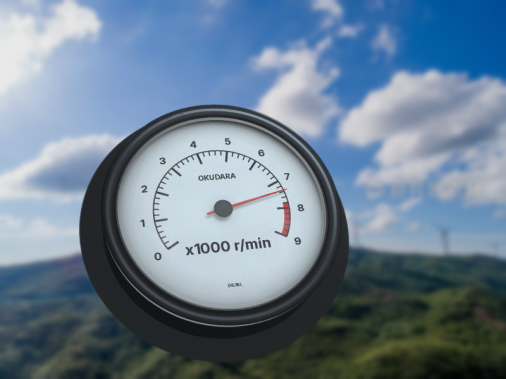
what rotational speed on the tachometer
7400 rpm
